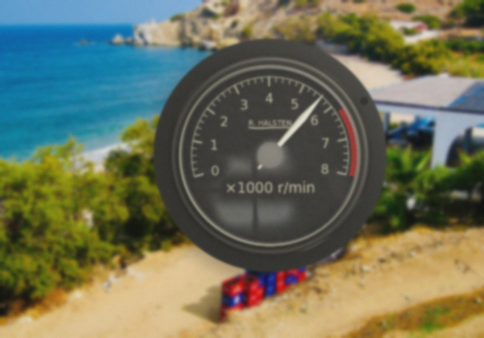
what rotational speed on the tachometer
5600 rpm
